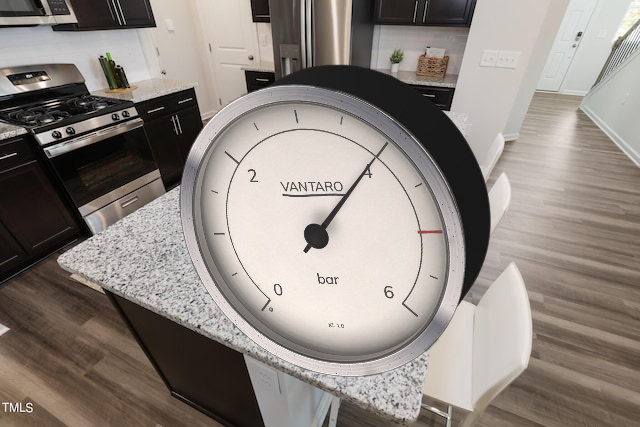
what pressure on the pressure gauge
4 bar
